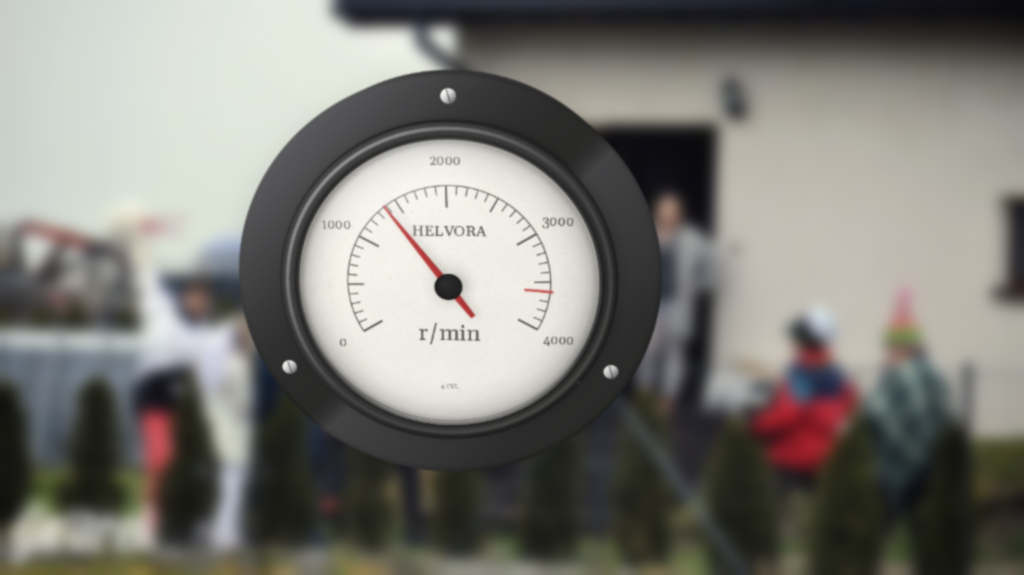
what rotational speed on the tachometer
1400 rpm
